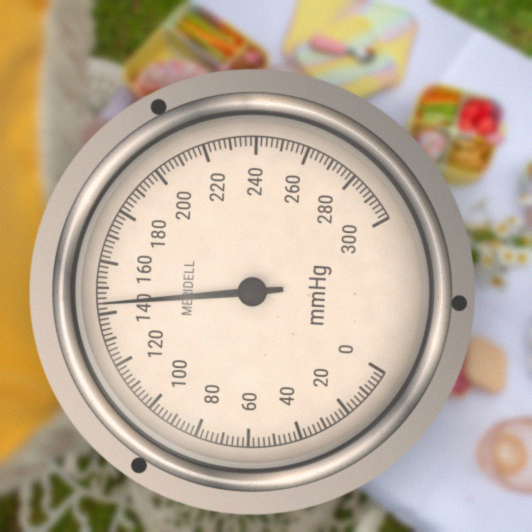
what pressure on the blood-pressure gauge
144 mmHg
